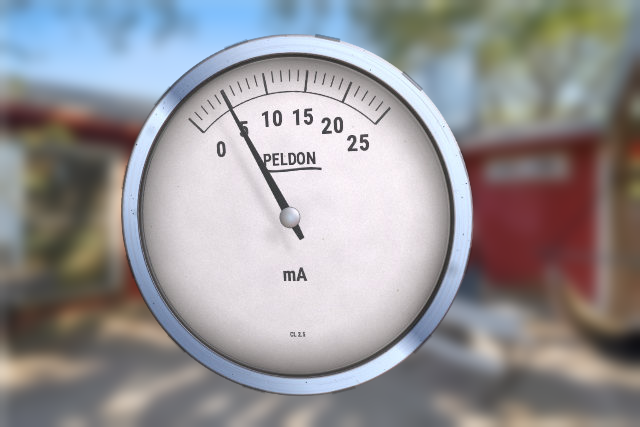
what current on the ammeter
5 mA
